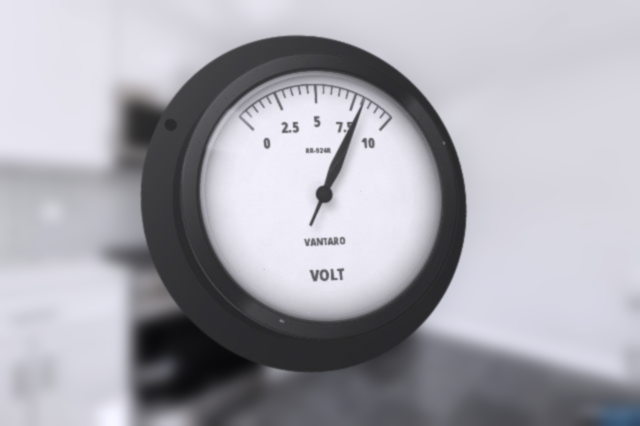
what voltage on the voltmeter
8 V
